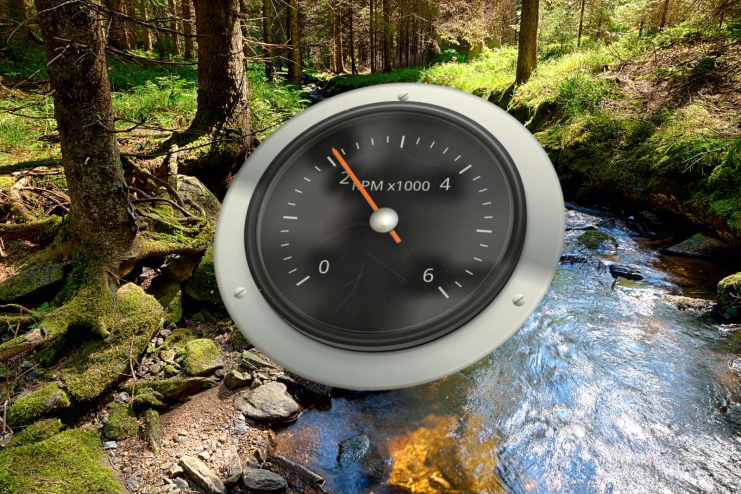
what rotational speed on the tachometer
2100 rpm
